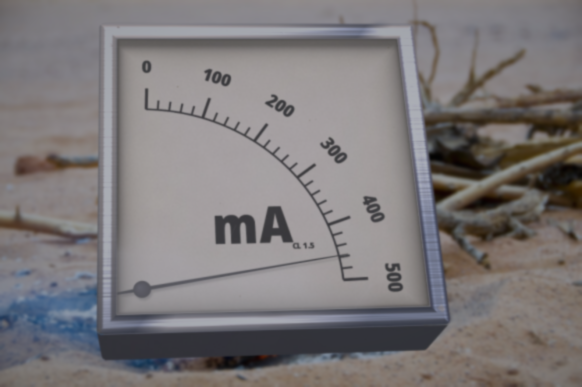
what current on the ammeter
460 mA
